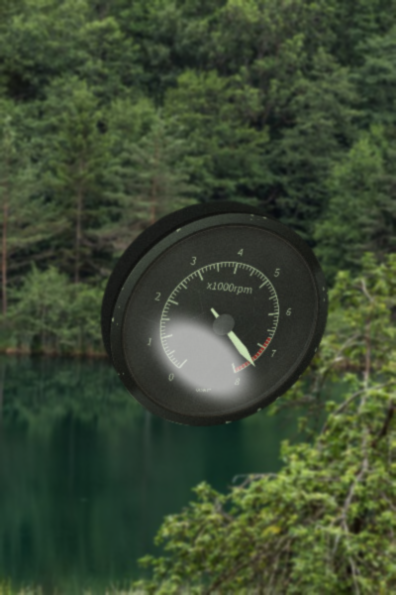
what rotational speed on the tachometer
7500 rpm
